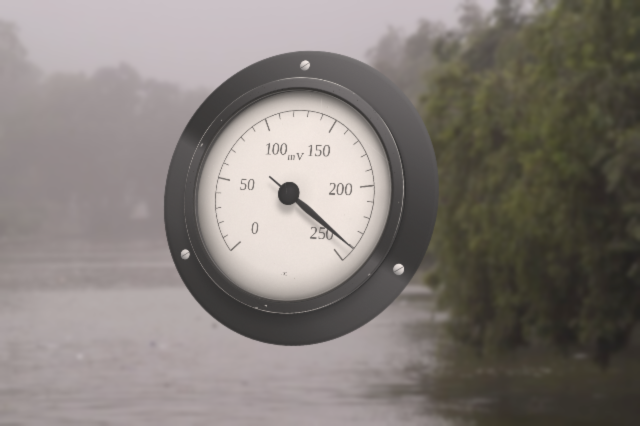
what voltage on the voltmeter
240 mV
